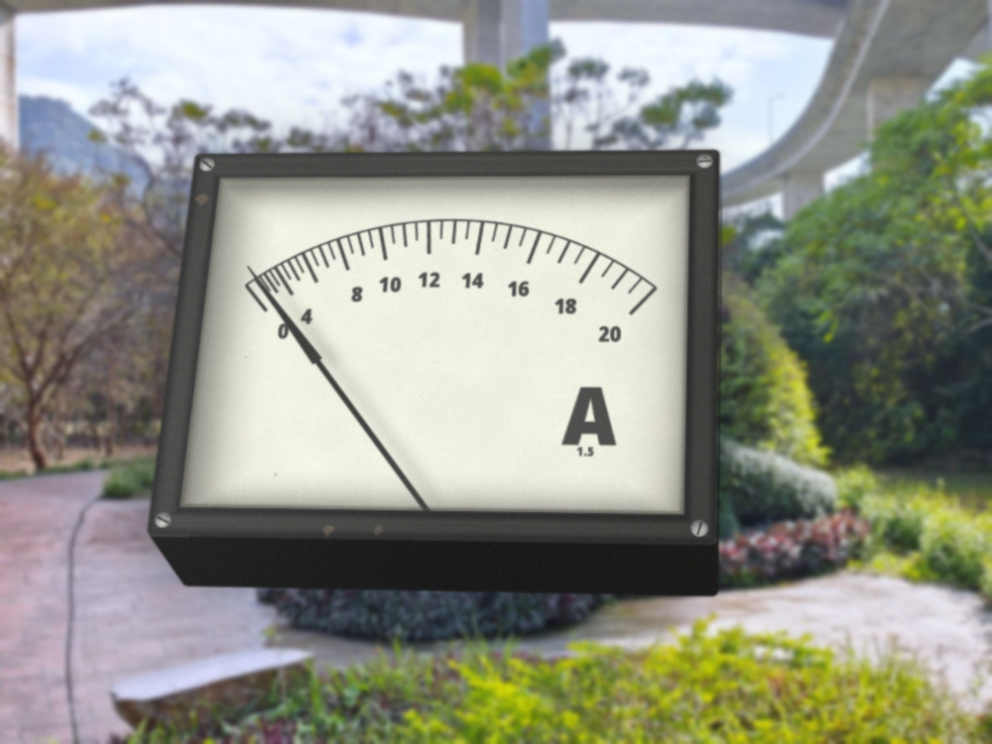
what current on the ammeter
2 A
